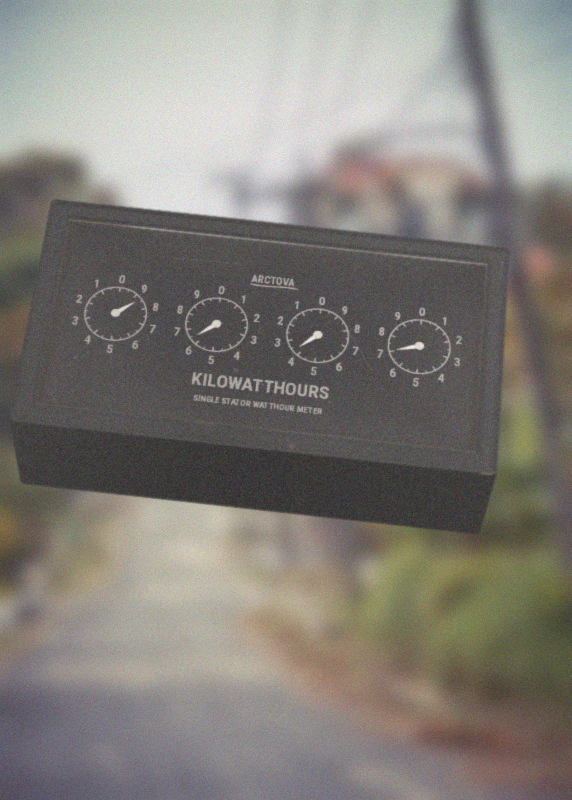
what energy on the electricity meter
8637 kWh
